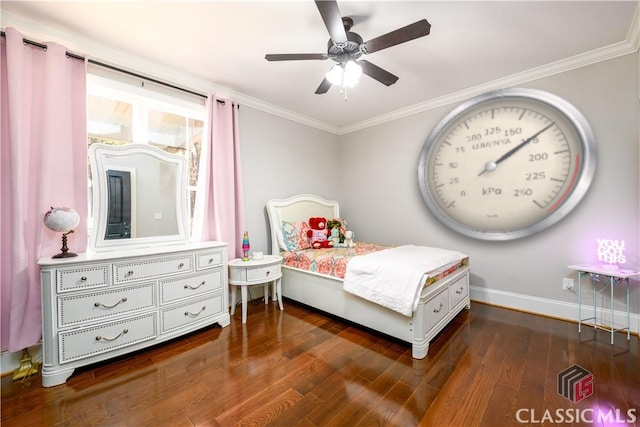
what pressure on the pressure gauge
175 kPa
